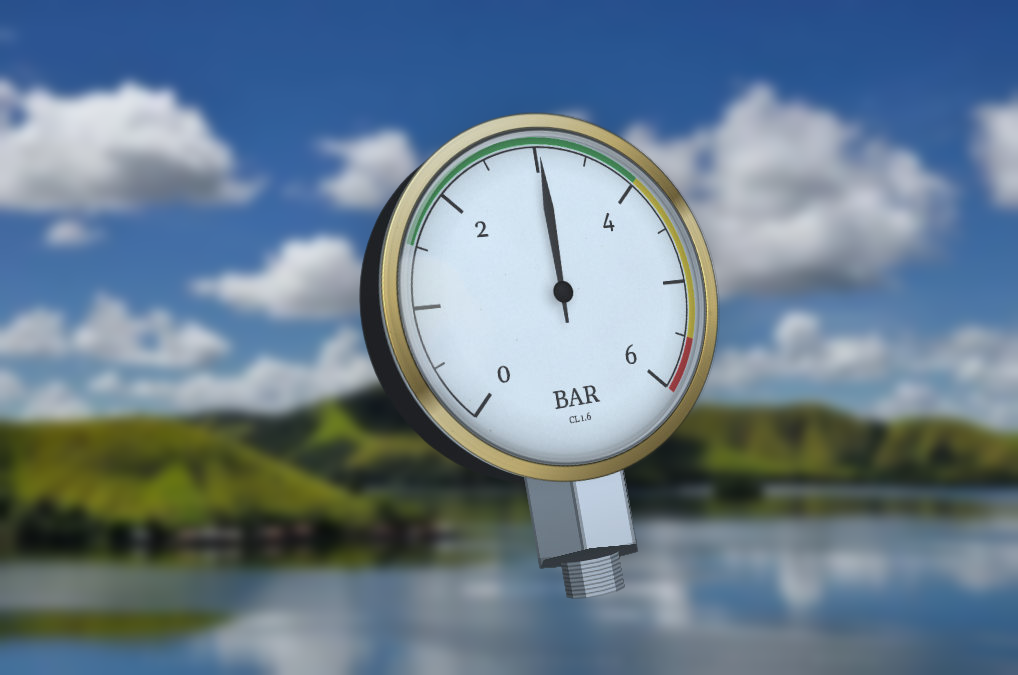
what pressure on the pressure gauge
3 bar
